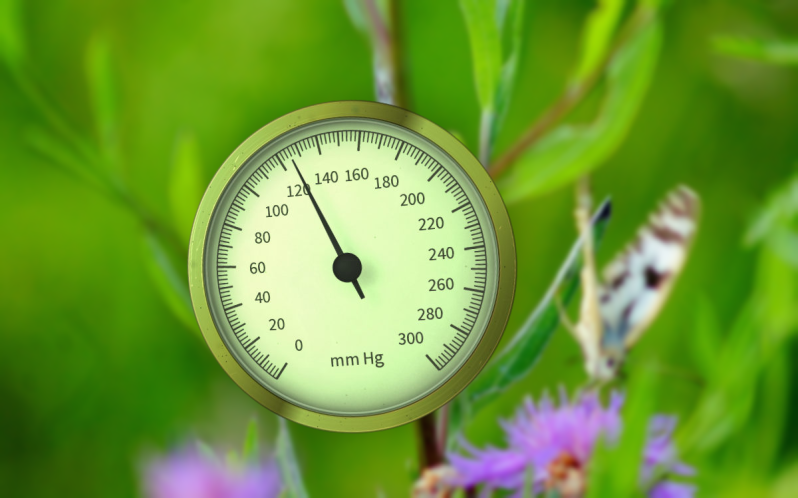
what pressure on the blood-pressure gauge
126 mmHg
